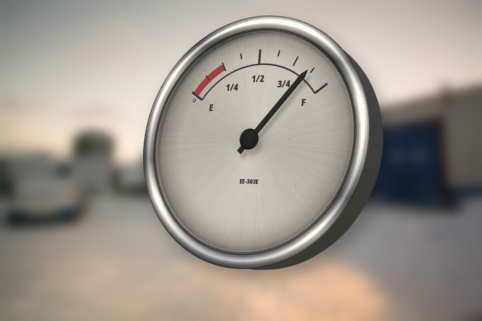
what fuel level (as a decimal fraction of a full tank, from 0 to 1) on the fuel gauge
0.875
